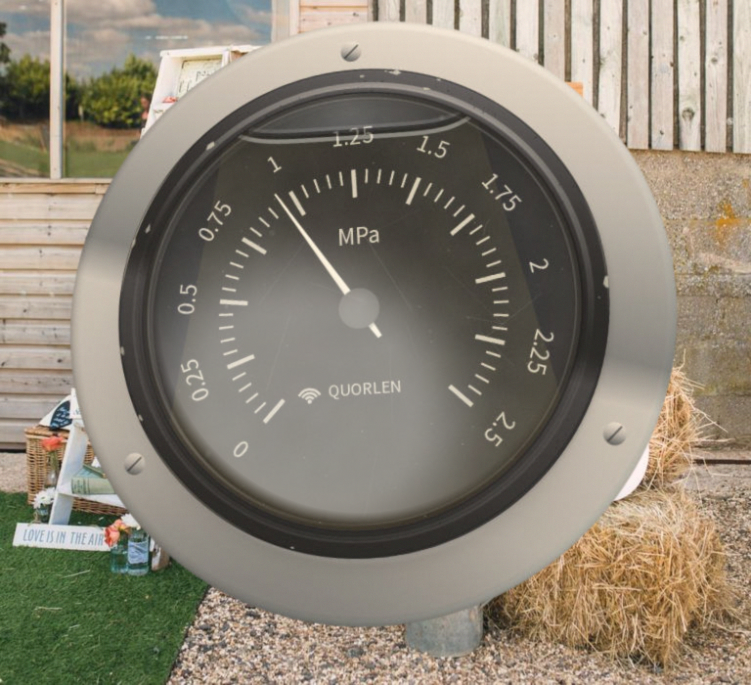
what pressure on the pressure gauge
0.95 MPa
